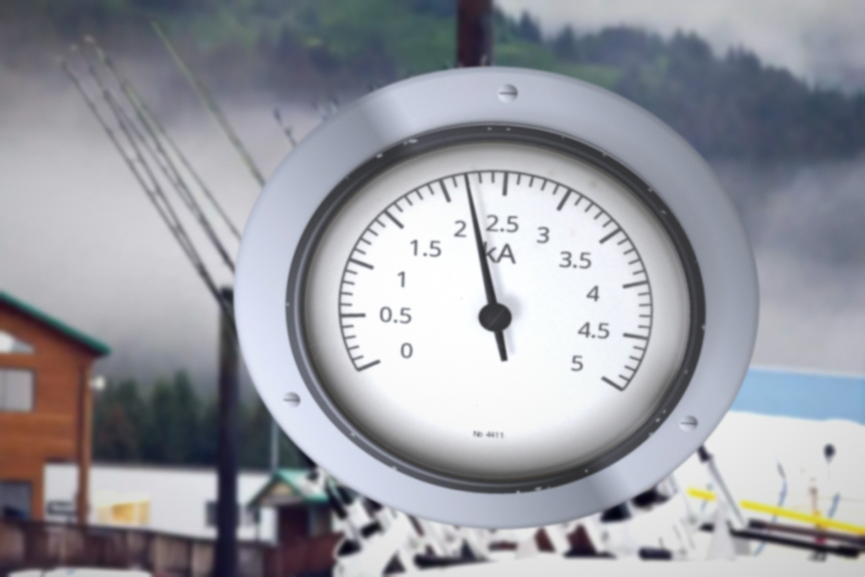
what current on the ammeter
2.2 kA
